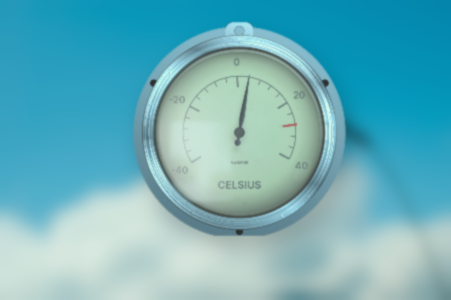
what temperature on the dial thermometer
4 °C
